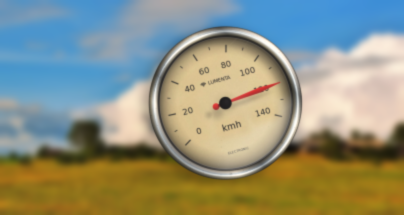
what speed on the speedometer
120 km/h
